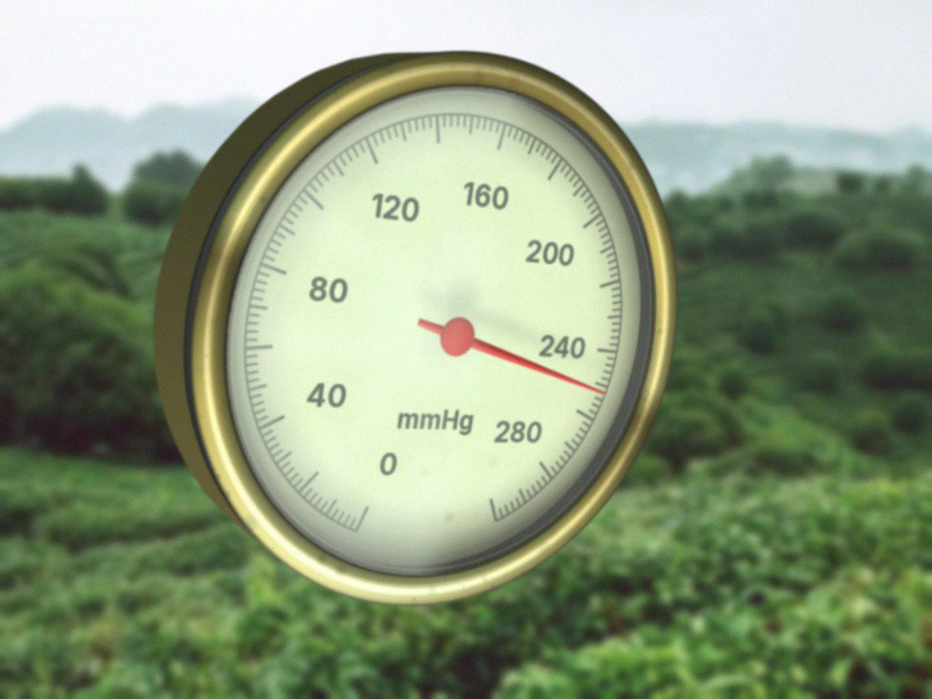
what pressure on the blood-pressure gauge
252 mmHg
